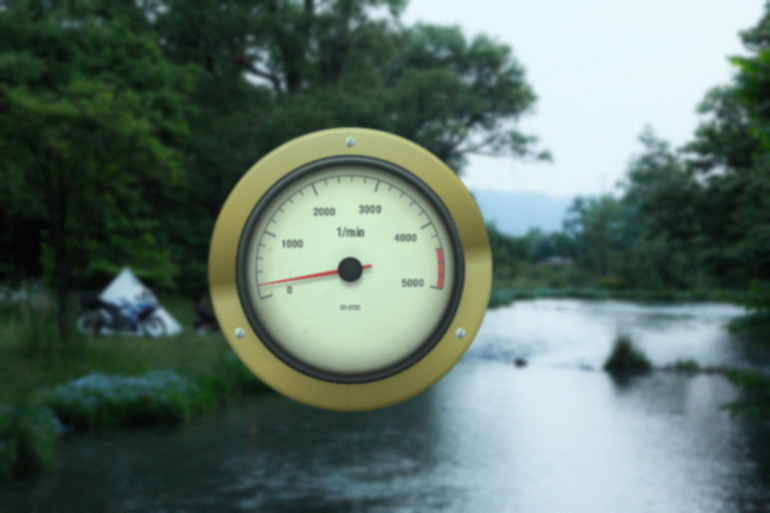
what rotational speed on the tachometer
200 rpm
